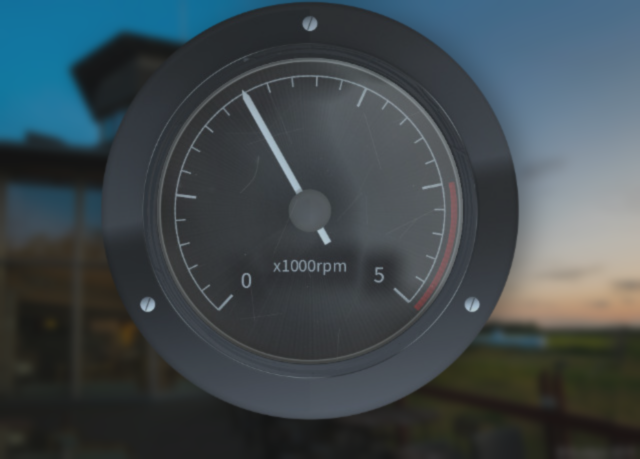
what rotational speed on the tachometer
2000 rpm
